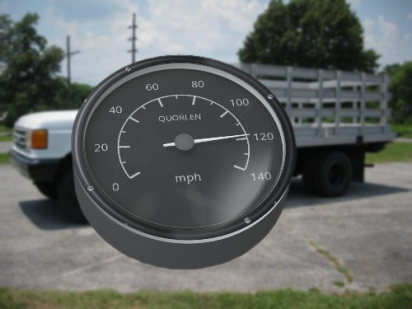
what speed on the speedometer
120 mph
